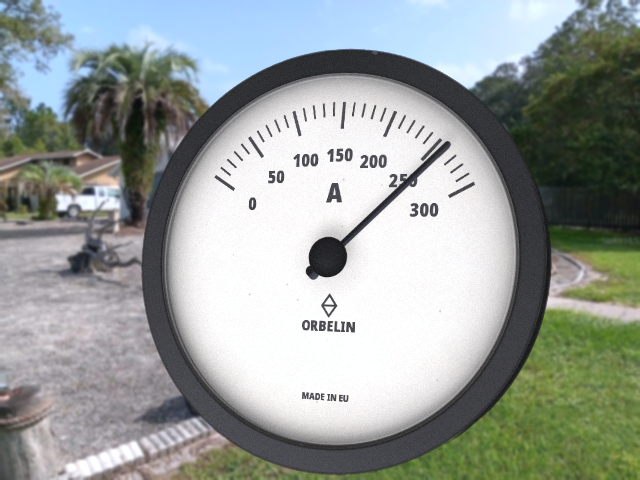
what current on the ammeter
260 A
